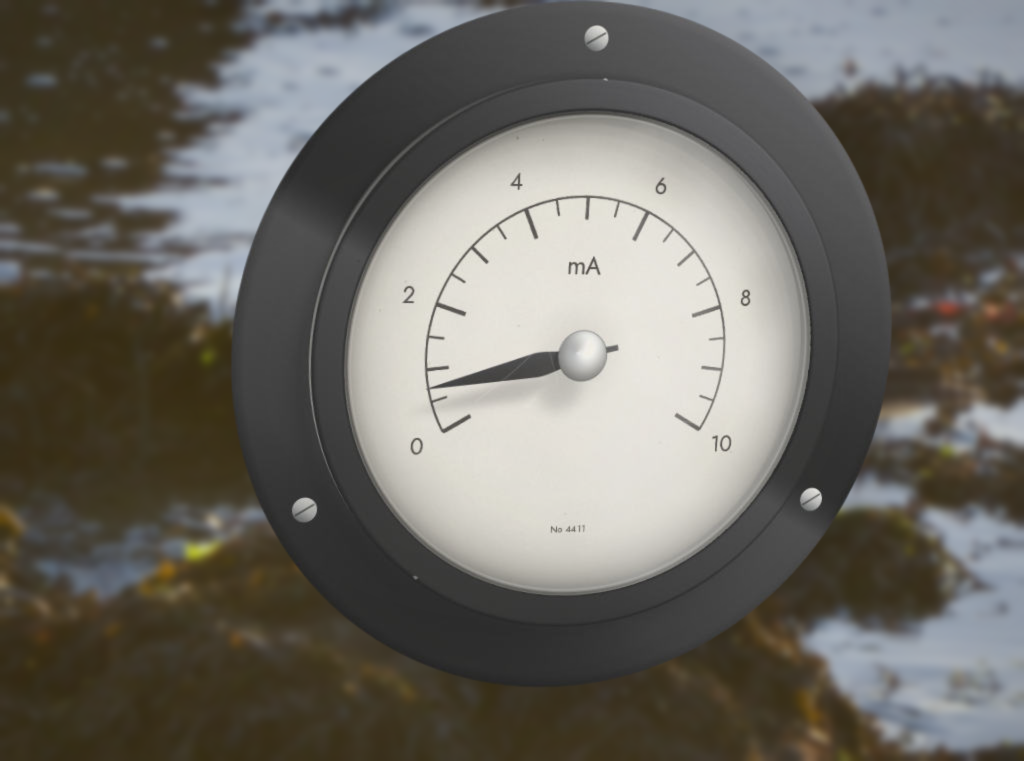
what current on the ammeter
0.75 mA
